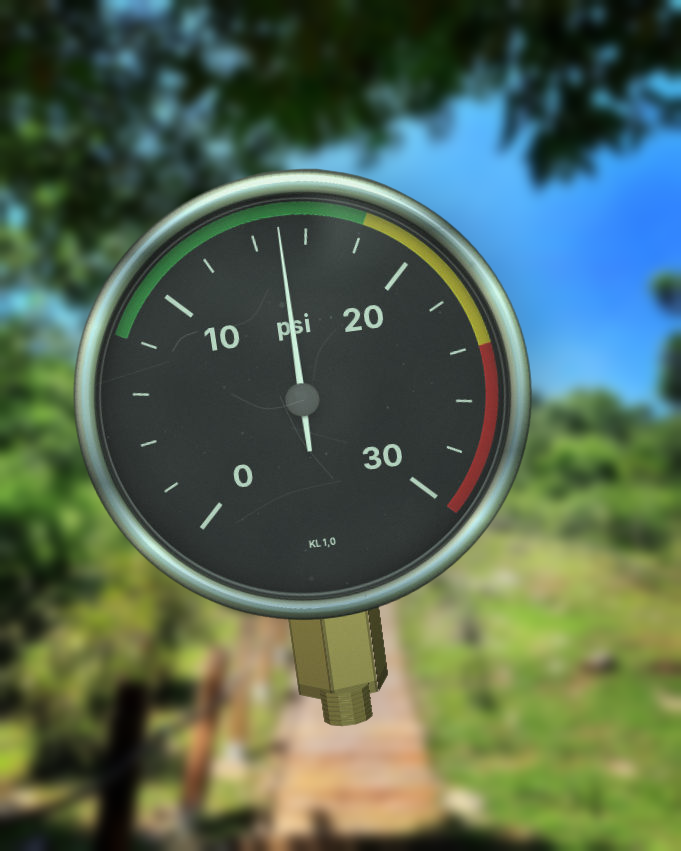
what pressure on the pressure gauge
15 psi
